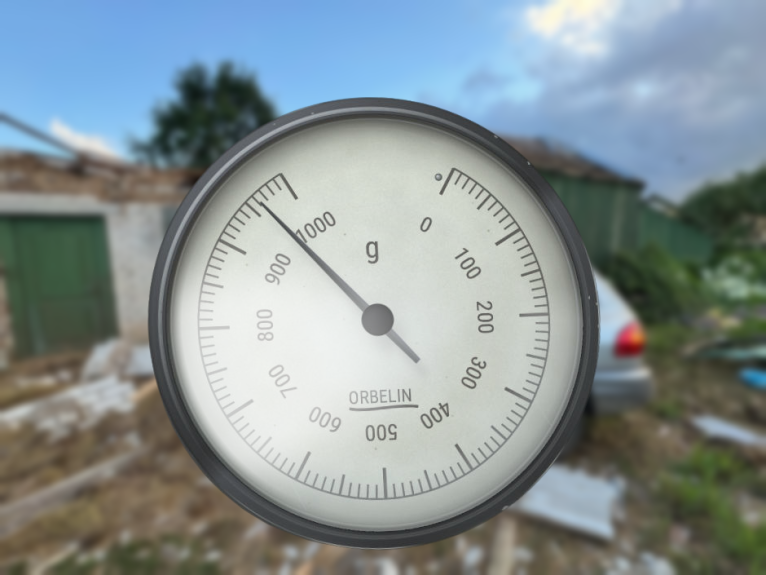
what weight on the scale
960 g
